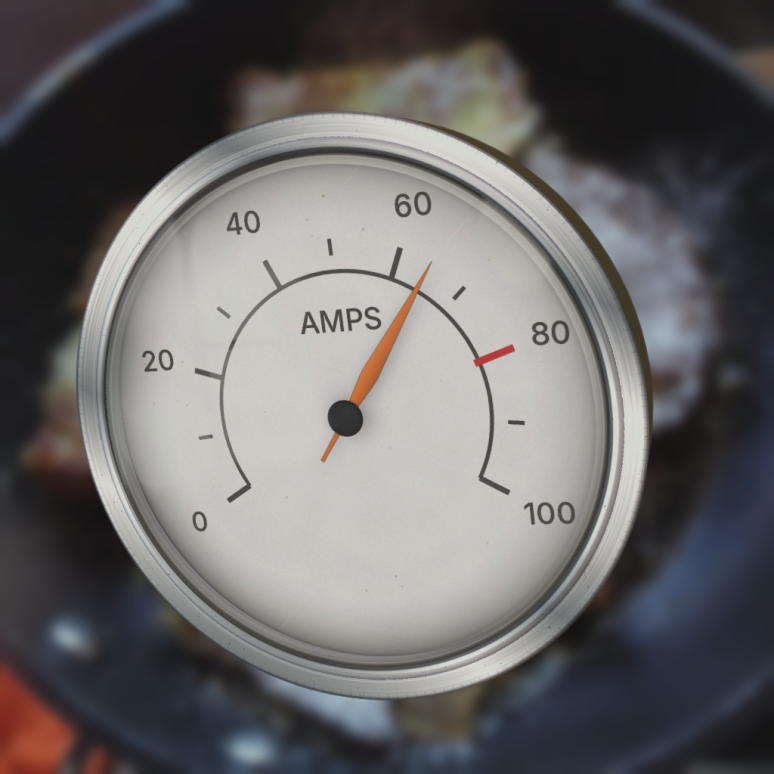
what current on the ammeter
65 A
